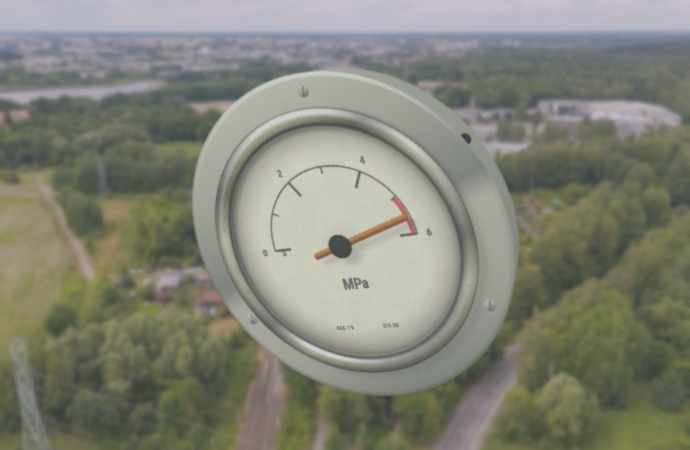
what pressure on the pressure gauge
5.5 MPa
